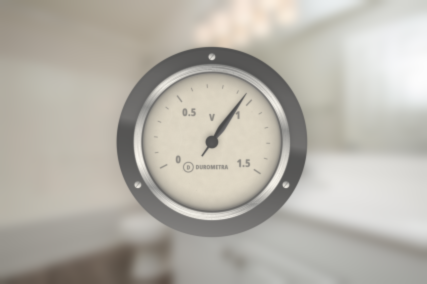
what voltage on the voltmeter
0.95 V
